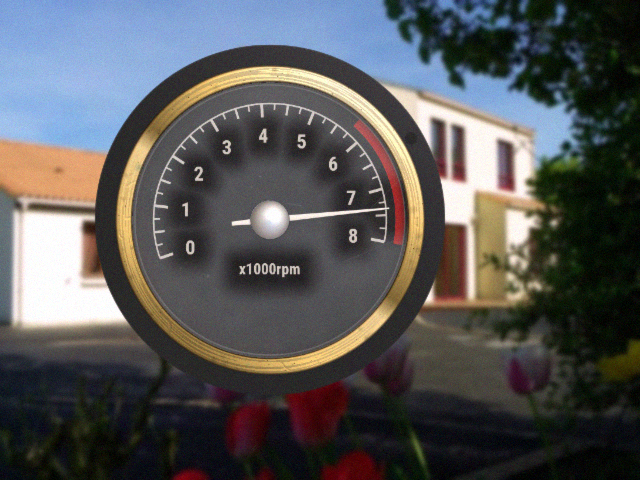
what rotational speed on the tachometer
7375 rpm
